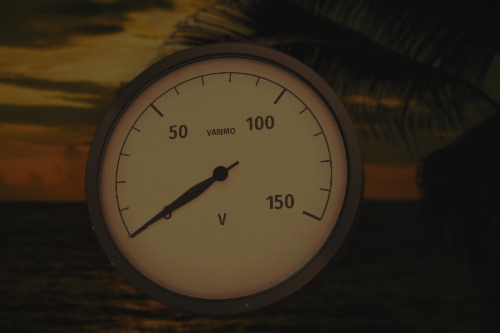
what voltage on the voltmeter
0 V
